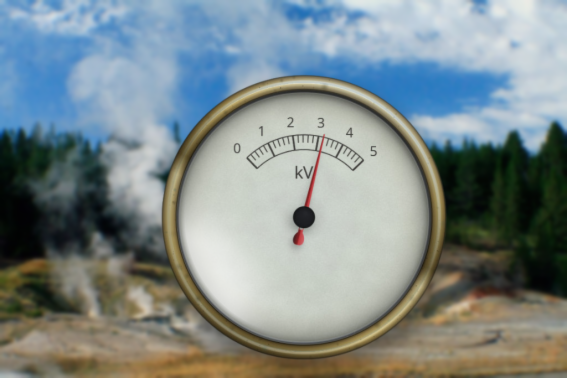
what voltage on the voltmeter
3.2 kV
